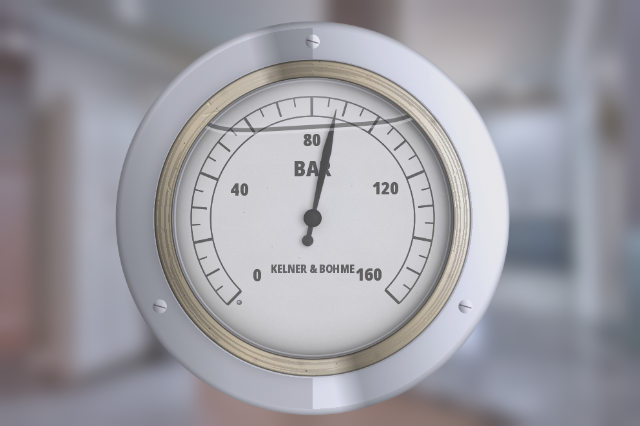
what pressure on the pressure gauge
87.5 bar
